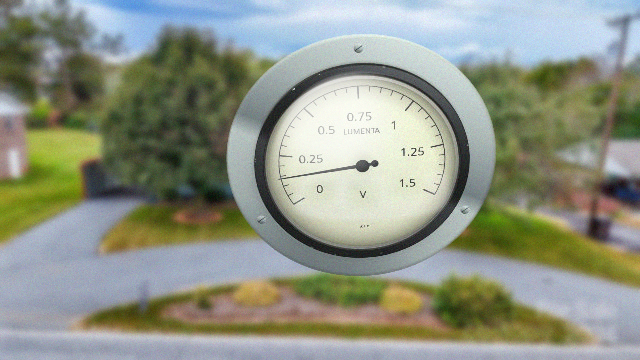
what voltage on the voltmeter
0.15 V
